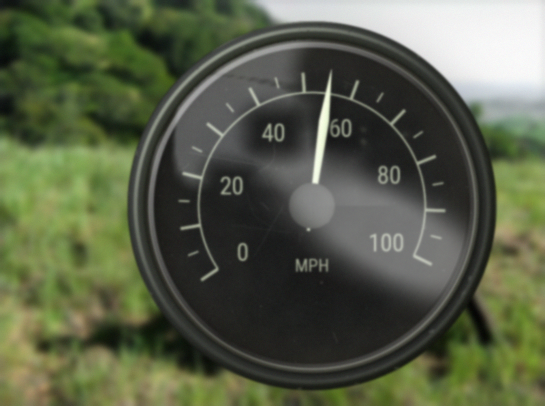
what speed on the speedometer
55 mph
